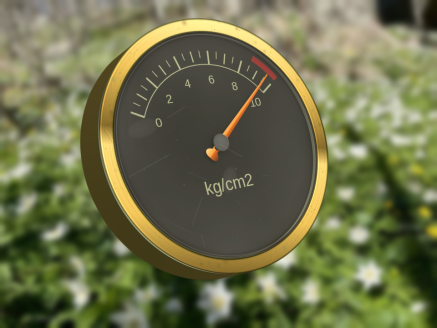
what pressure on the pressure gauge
9.5 kg/cm²
